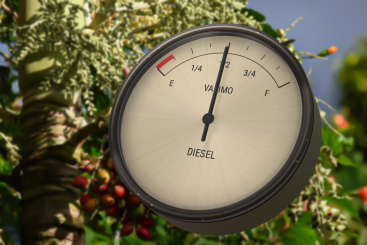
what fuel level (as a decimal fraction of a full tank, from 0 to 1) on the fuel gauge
0.5
